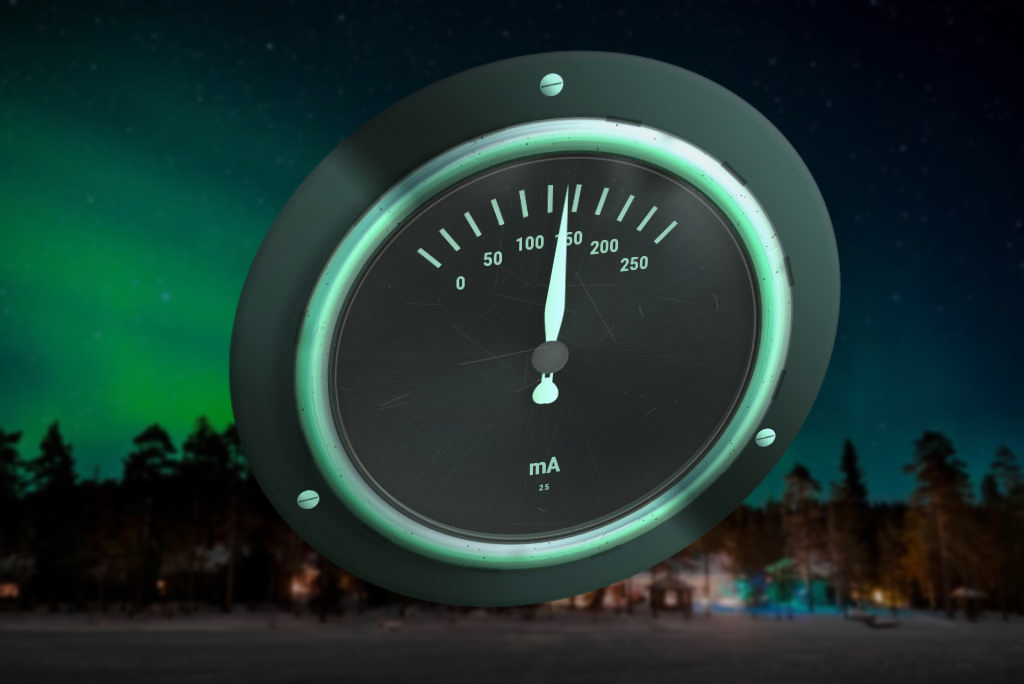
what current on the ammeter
137.5 mA
